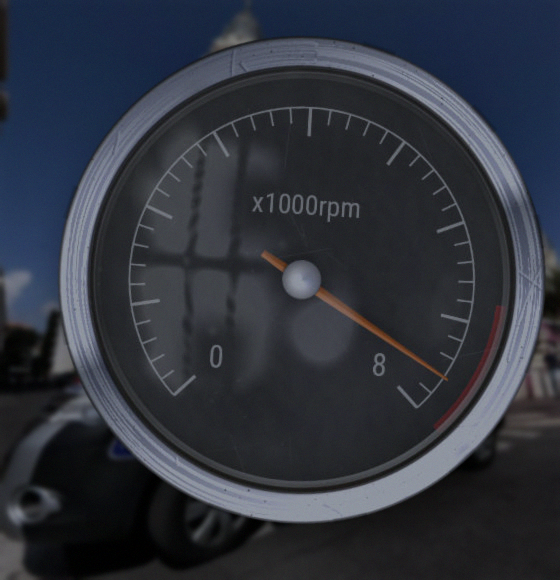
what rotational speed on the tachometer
7600 rpm
